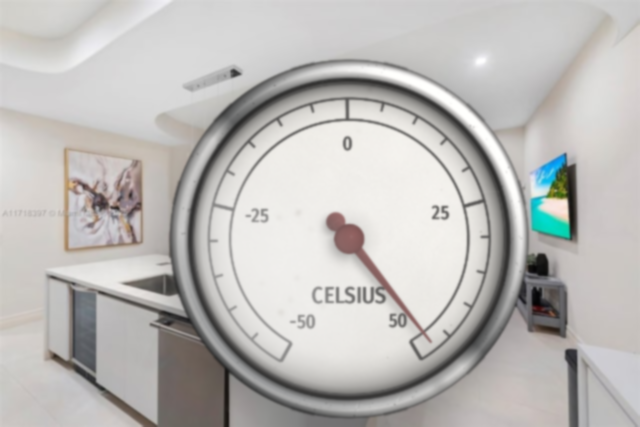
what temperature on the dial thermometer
47.5 °C
